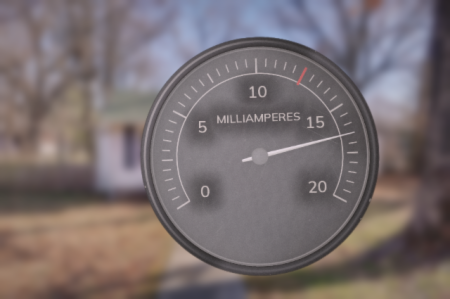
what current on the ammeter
16.5 mA
